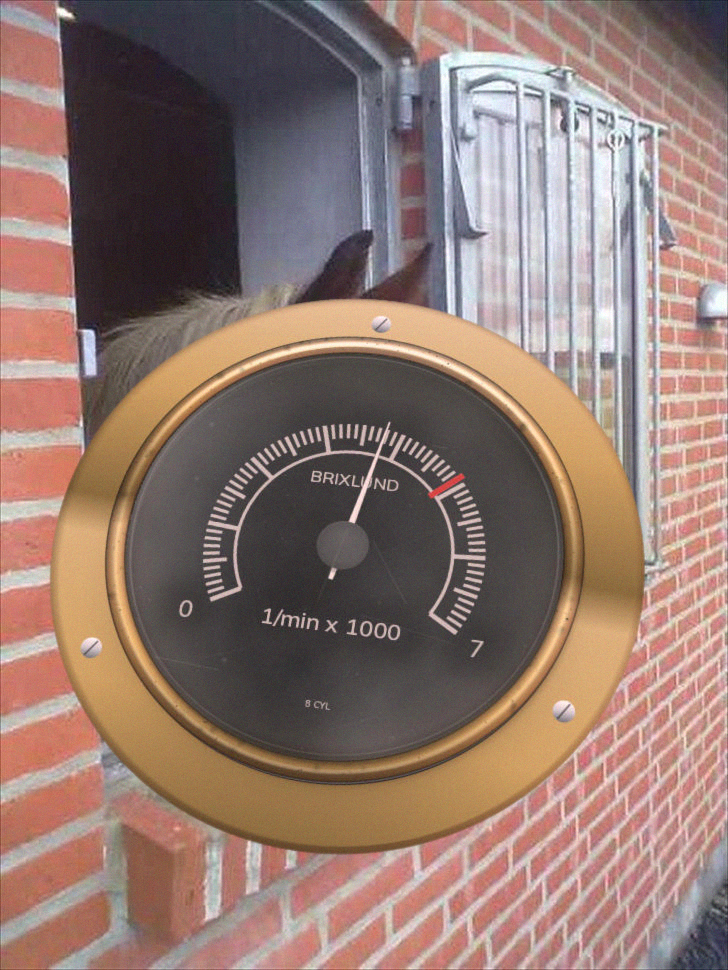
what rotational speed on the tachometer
3800 rpm
